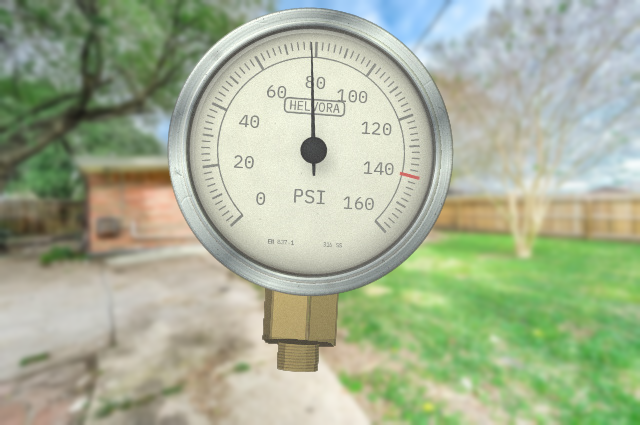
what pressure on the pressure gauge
78 psi
